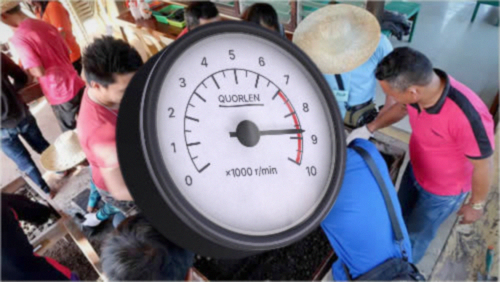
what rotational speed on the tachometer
8750 rpm
